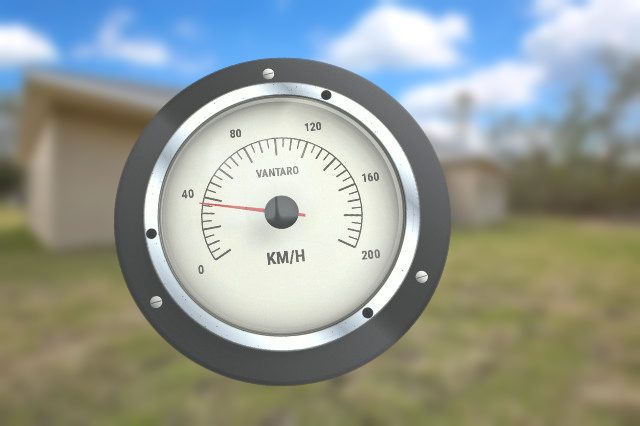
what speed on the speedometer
35 km/h
